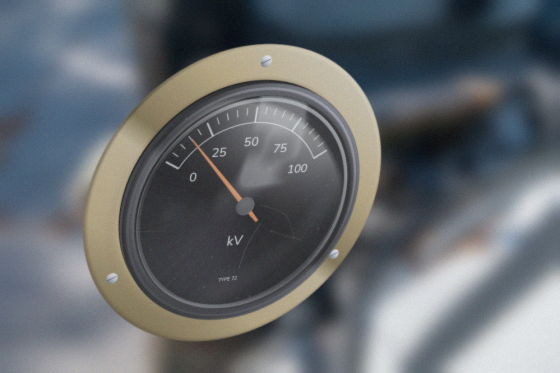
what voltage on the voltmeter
15 kV
